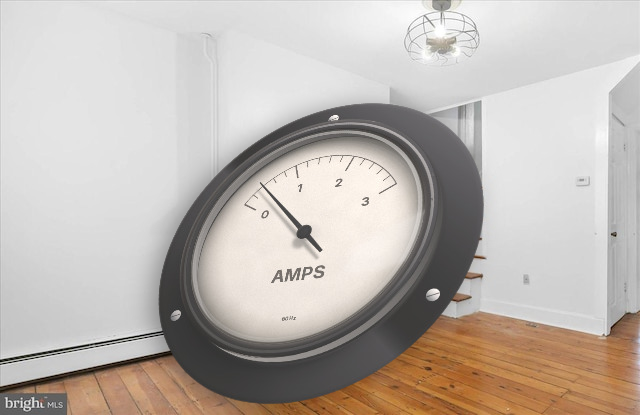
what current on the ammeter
0.4 A
